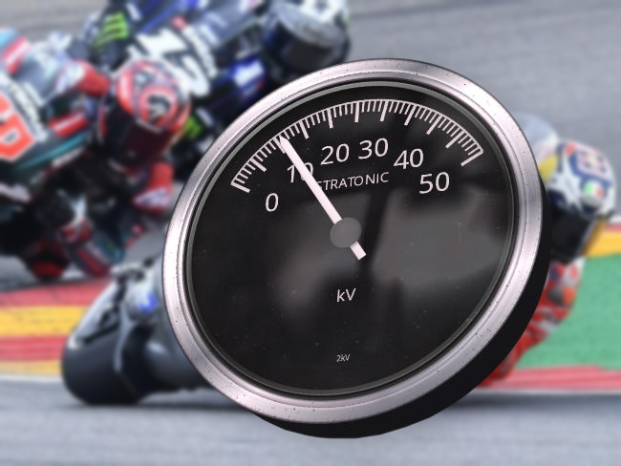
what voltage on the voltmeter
11 kV
